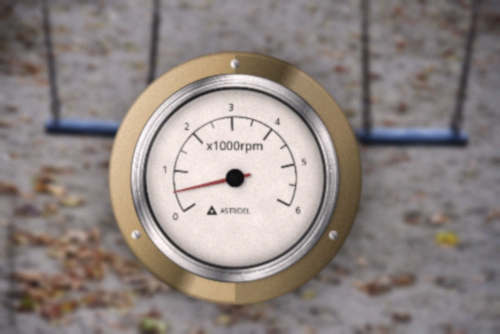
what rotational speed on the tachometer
500 rpm
